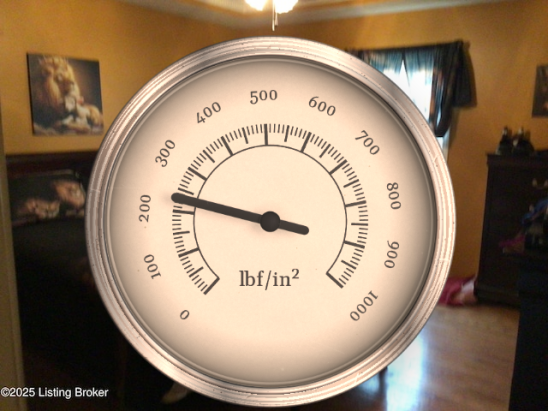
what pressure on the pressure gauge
230 psi
